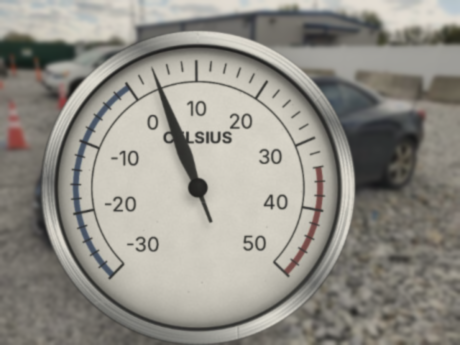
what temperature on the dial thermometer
4 °C
